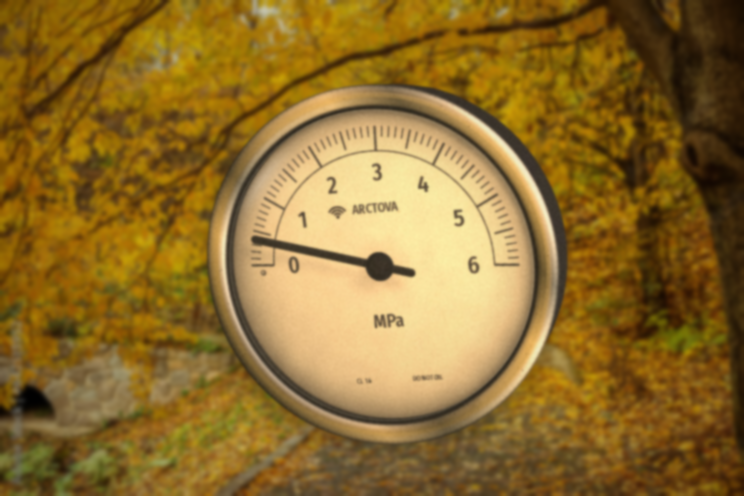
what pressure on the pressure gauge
0.4 MPa
